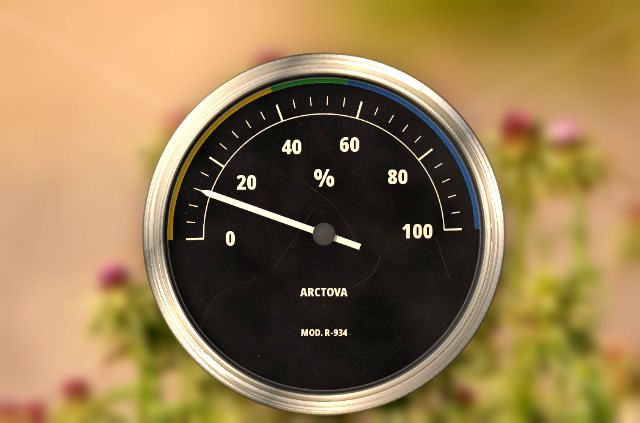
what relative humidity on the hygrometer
12 %
